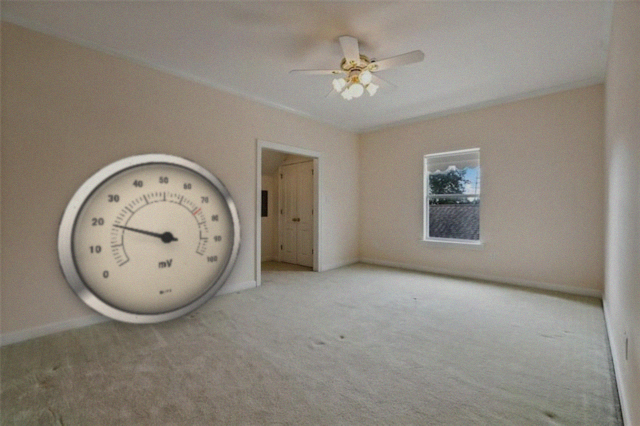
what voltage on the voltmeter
20 mV
